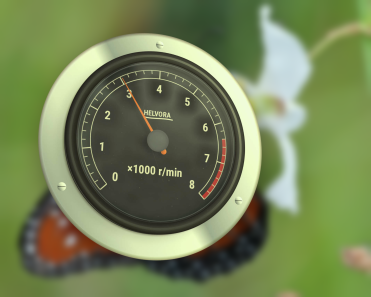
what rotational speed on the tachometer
3000 rpm
